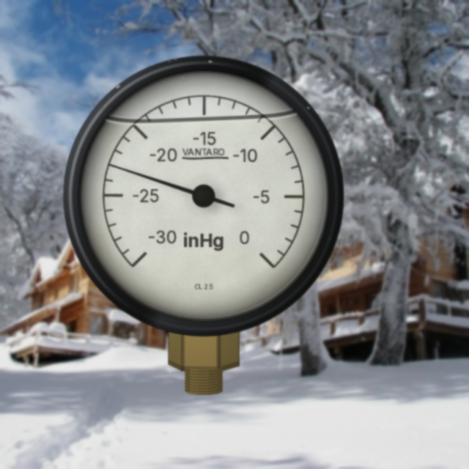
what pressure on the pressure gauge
-23 inHg
